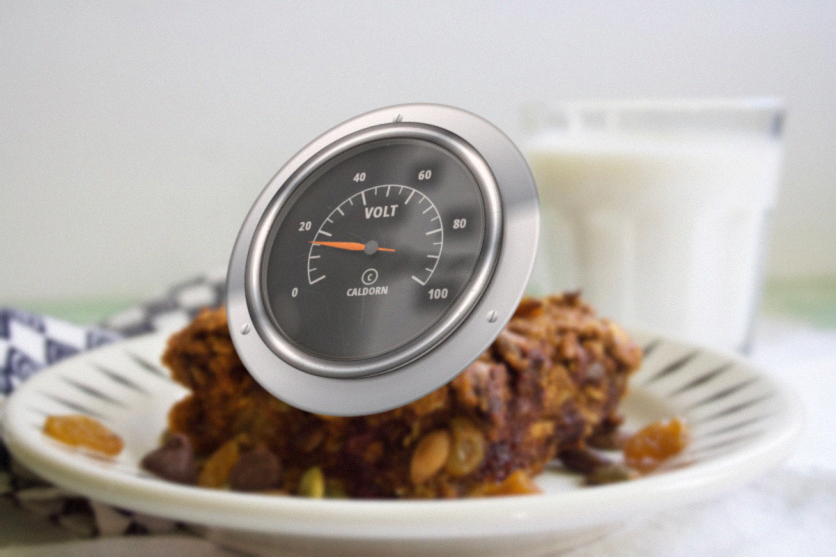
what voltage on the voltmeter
15 V
